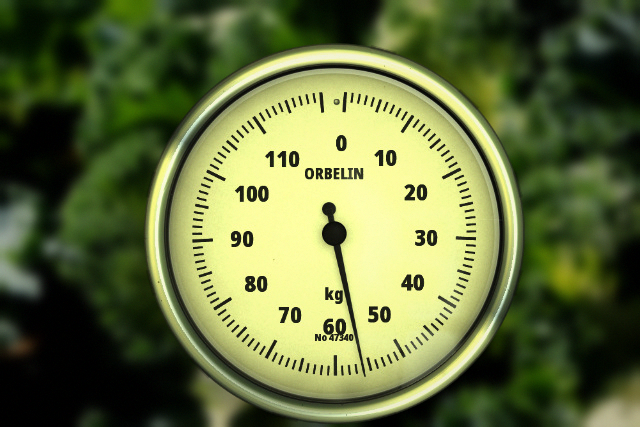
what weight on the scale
56 kg
